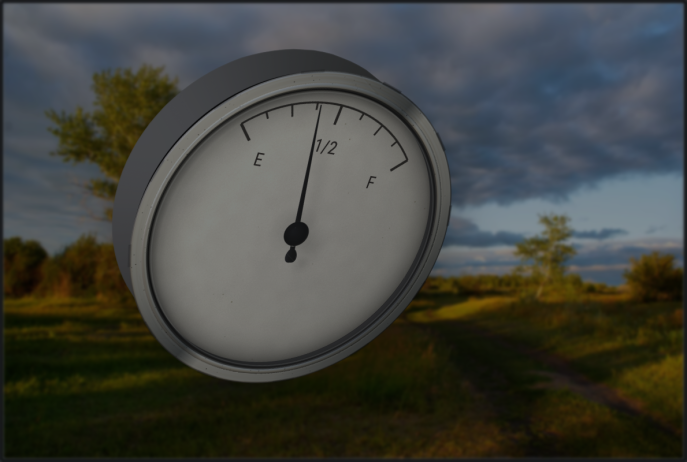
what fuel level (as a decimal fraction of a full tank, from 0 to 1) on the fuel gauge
0.375
